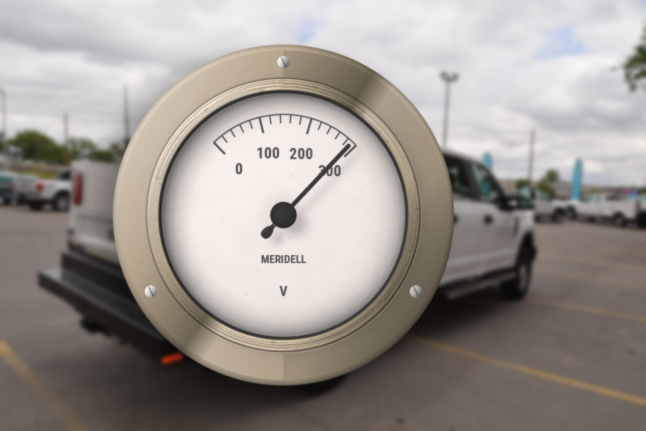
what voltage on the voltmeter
290 V
